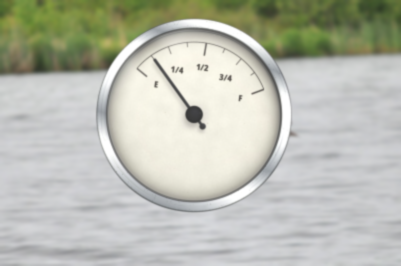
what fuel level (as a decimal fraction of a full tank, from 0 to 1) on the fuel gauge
0.125
